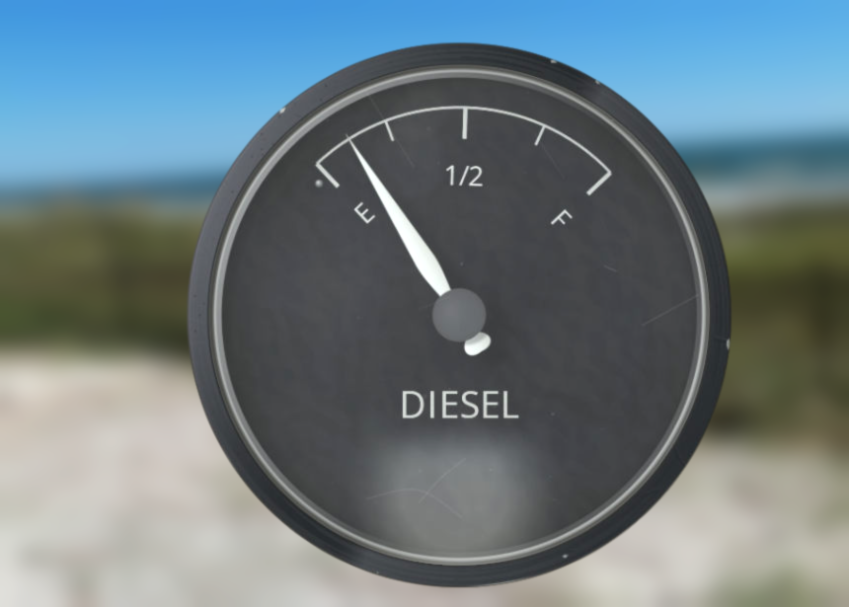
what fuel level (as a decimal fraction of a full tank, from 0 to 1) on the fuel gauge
0.125
